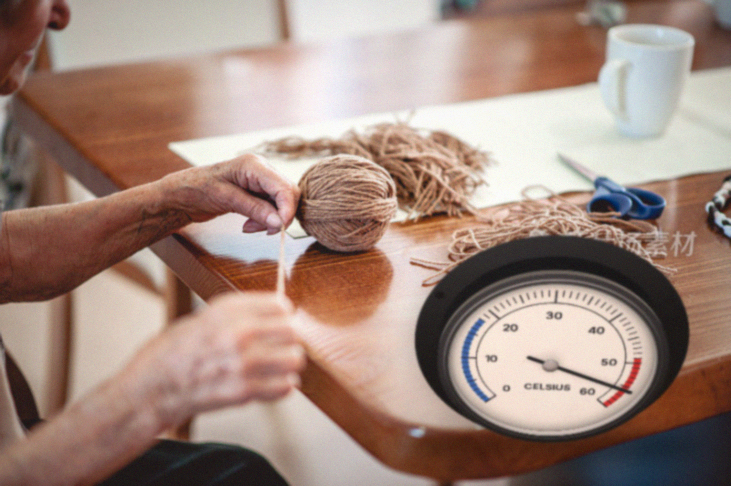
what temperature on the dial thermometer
55 °C
